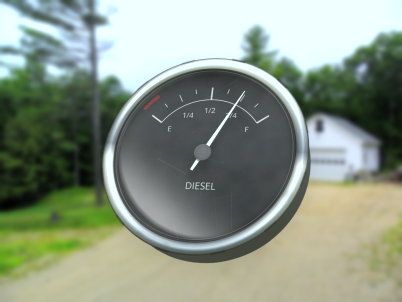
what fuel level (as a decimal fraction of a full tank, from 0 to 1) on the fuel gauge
0.75
